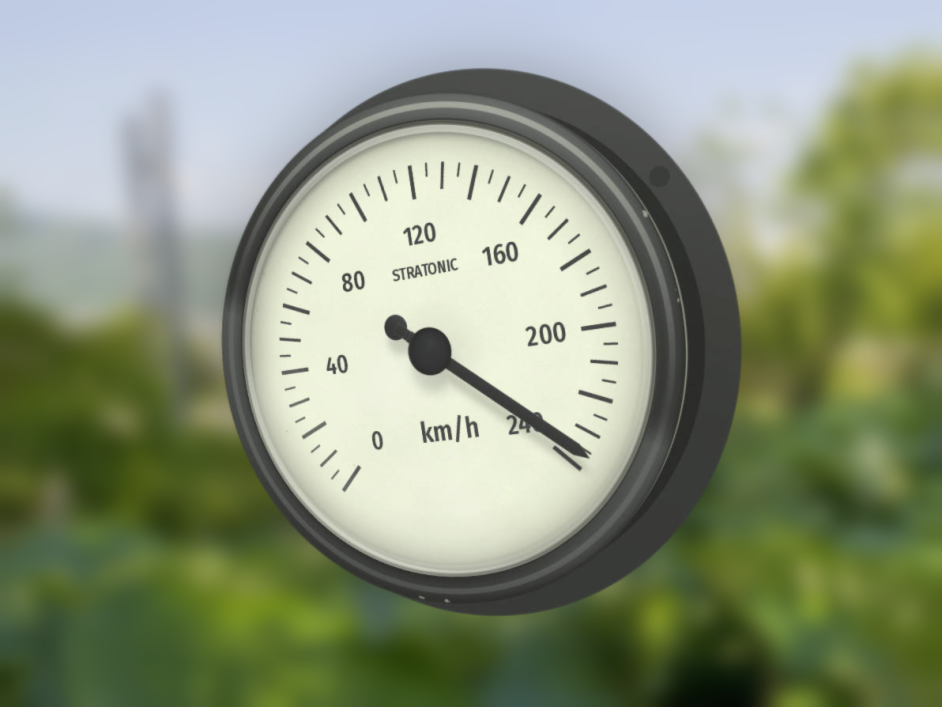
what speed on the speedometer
235 km/h
